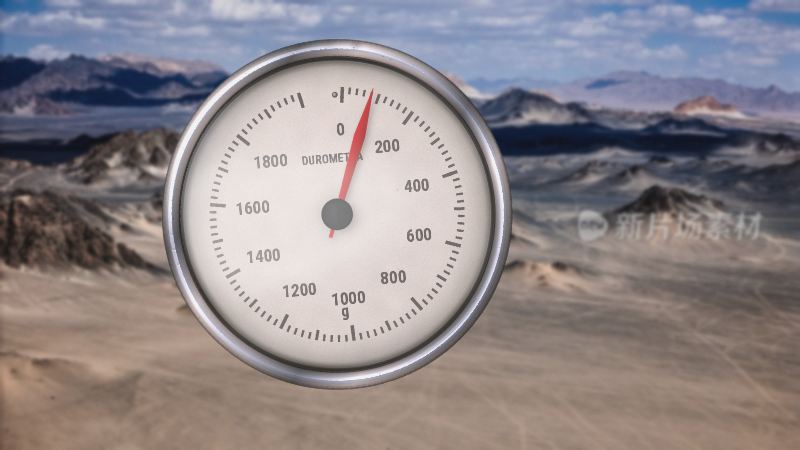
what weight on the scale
80 g
